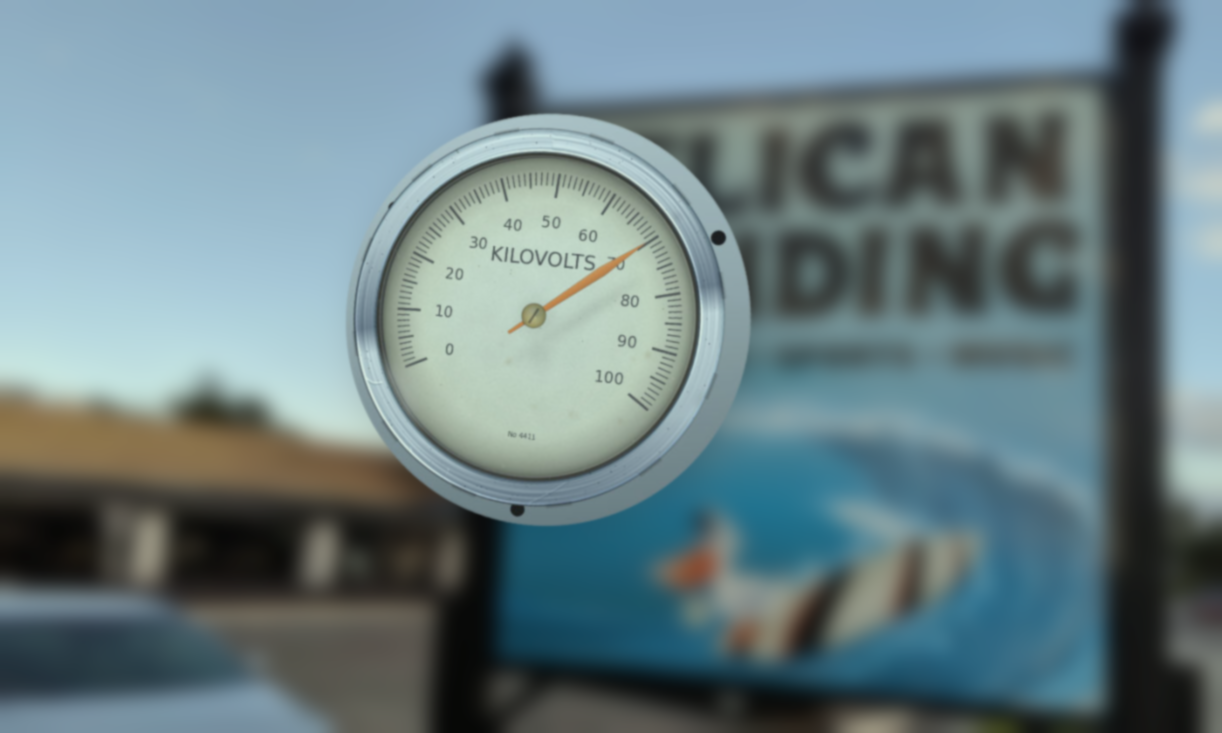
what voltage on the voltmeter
70 kV
